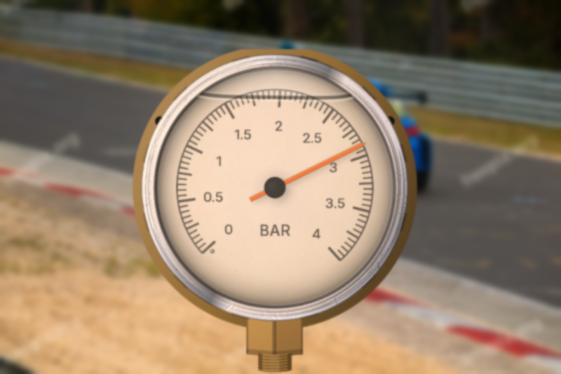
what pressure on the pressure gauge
2.9 bar
